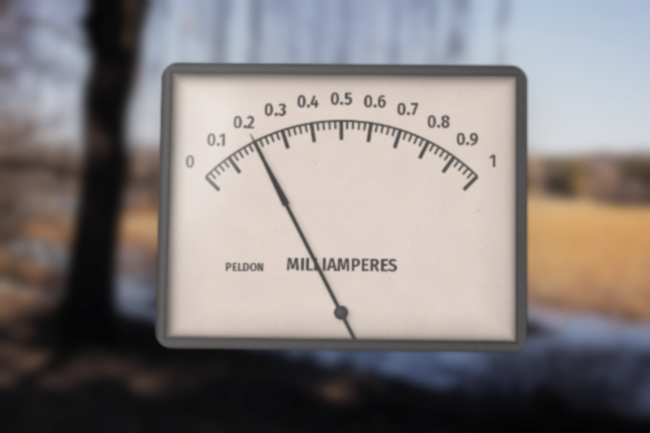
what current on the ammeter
0.2 mA
